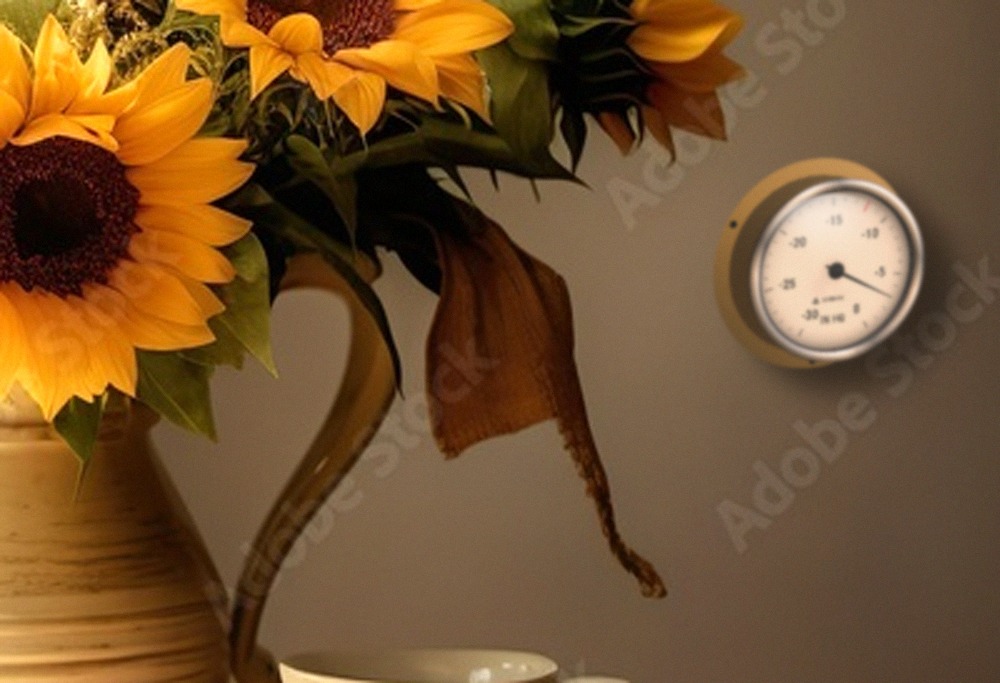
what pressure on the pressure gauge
-3 inHg
